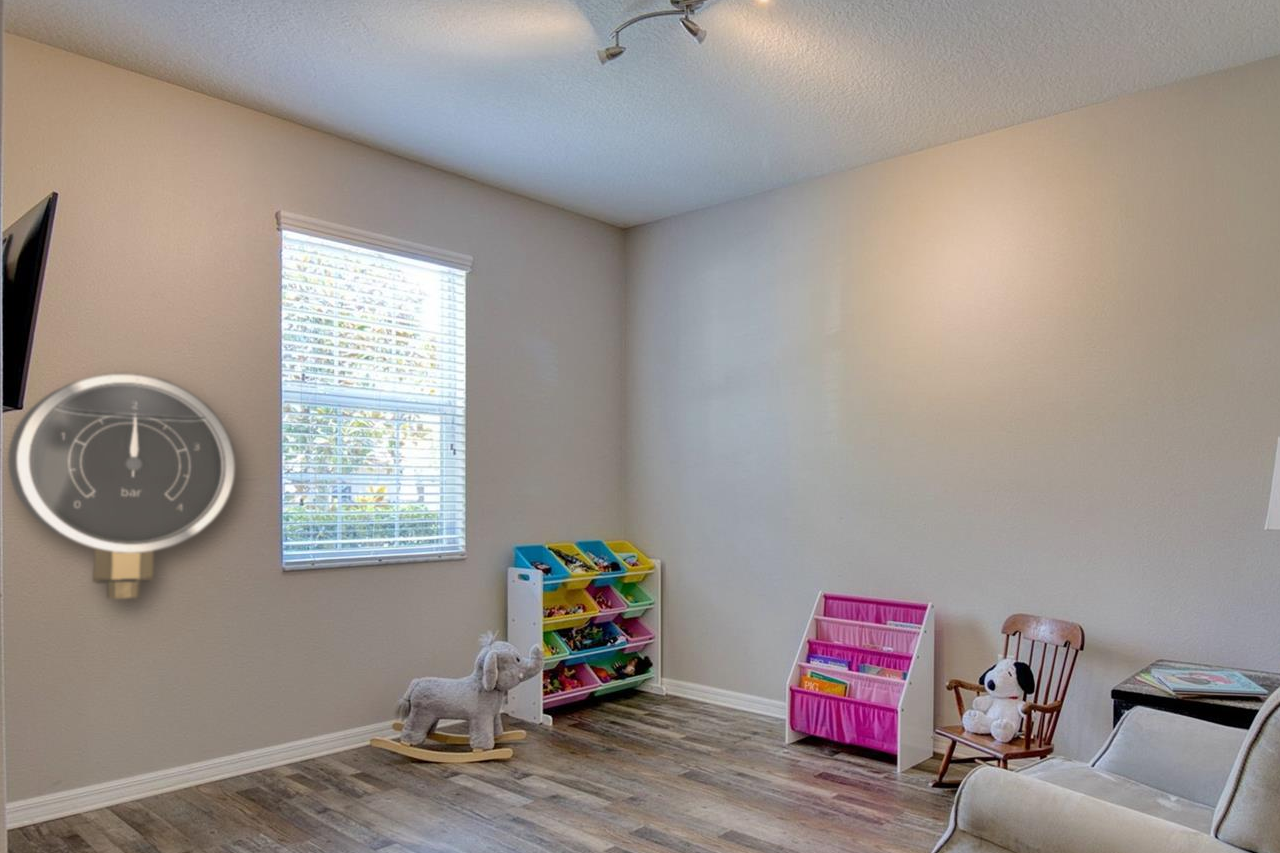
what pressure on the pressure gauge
2 bar
